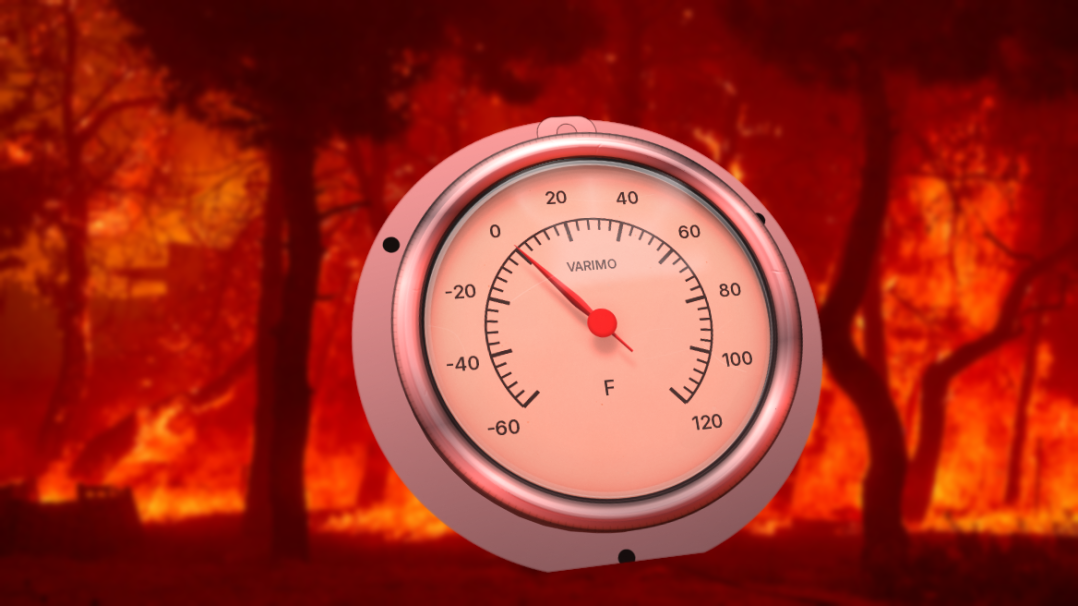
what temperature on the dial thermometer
0 °F
